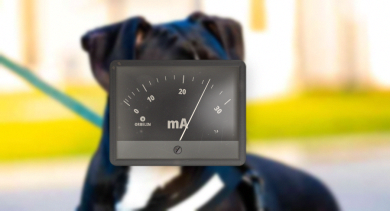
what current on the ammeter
25 mA
